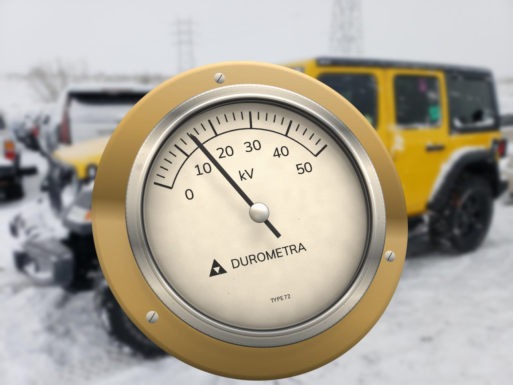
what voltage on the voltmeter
14 kV
